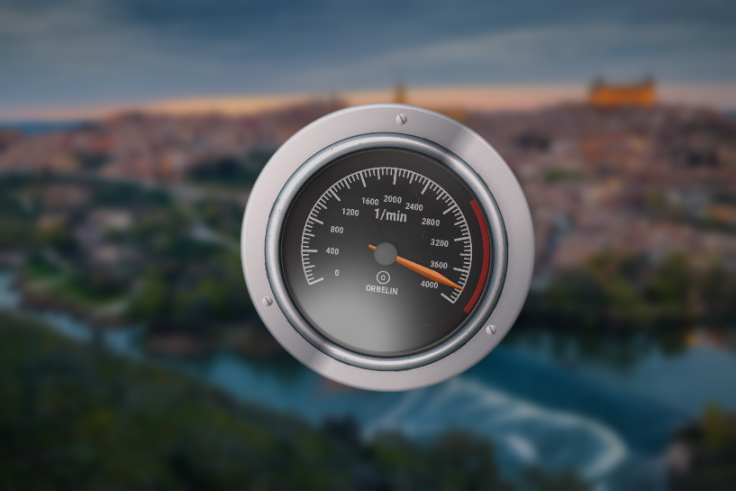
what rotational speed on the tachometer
3800 rpm
